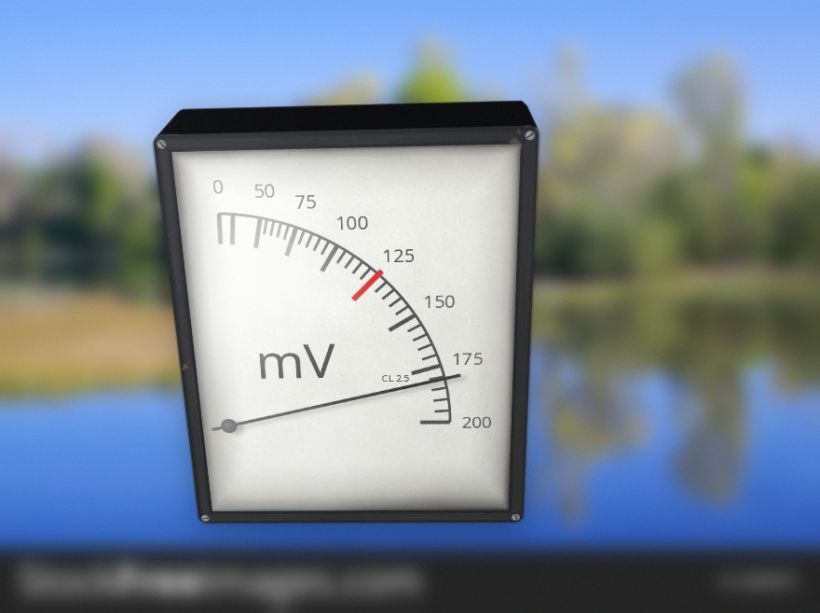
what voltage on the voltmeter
180 mV
